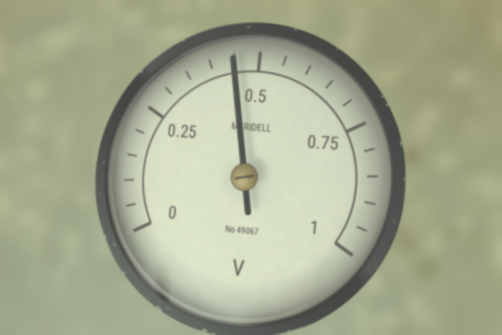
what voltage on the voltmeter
0.45 V
